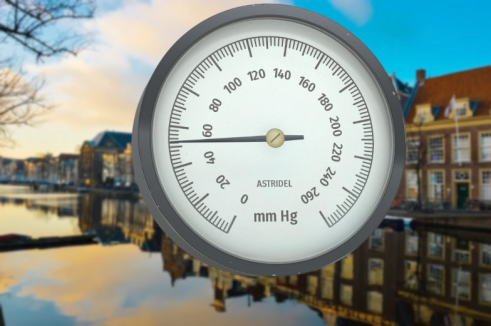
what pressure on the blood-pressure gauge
52 mmHg
